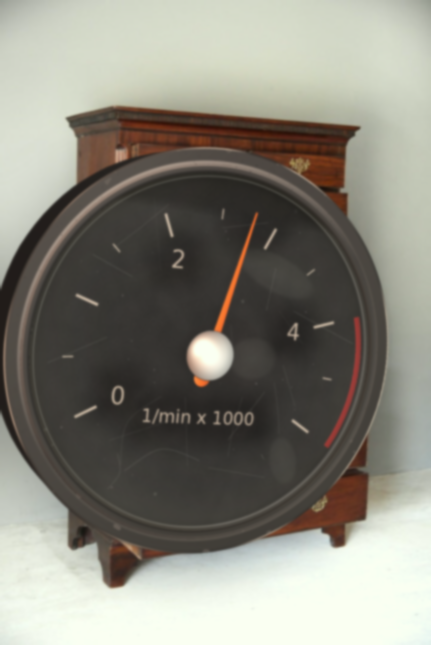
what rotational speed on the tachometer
2750 rpm
